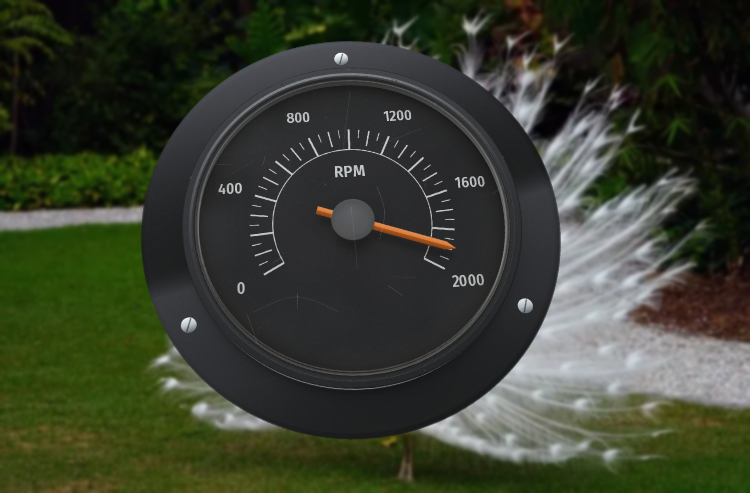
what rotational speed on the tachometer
1900 rpm
